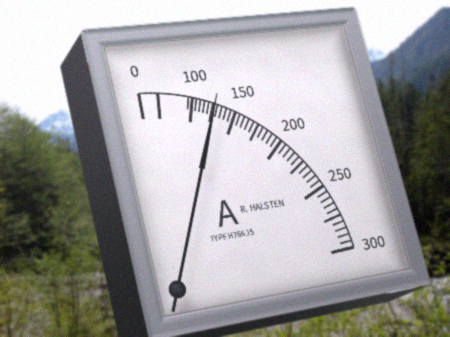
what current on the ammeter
125 A
